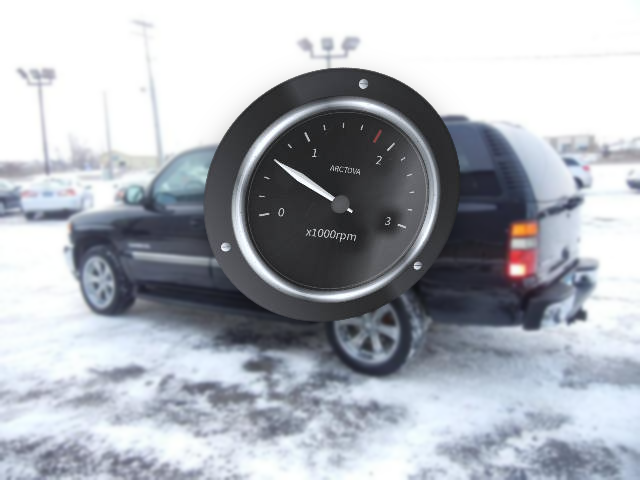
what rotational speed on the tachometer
600 rpm
